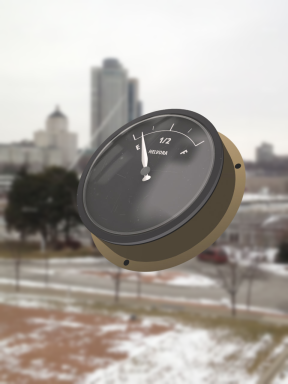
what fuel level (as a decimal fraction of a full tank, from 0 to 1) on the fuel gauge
0.125
